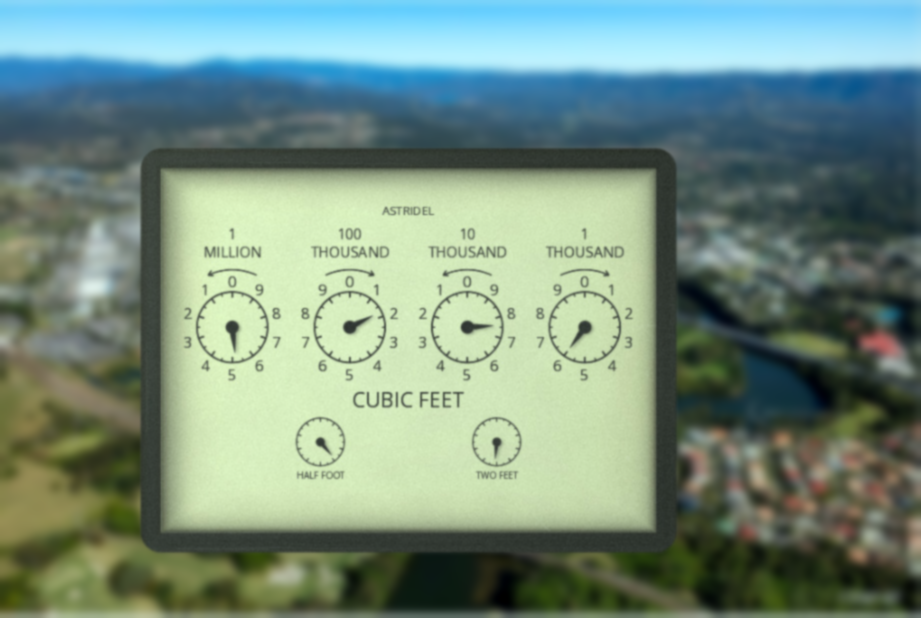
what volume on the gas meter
517600 ft³
